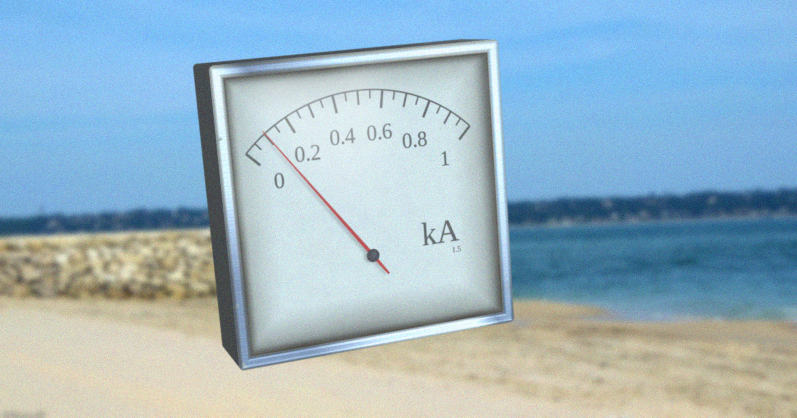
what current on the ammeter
0.1 kA
